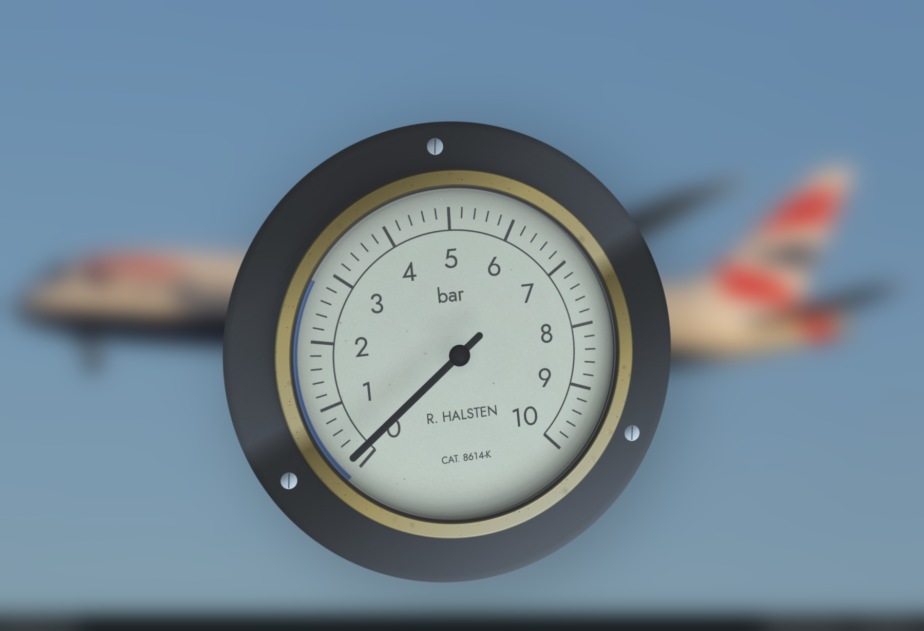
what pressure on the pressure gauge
0.2 bar
